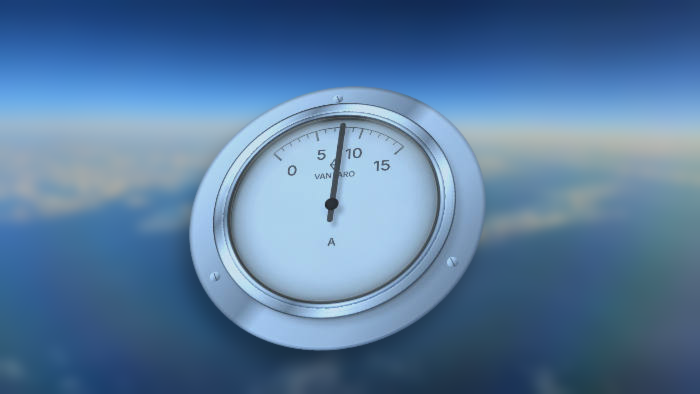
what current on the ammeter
8 A
